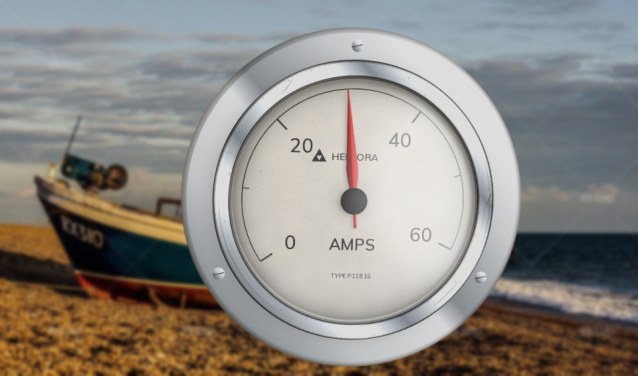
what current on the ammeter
30 A
